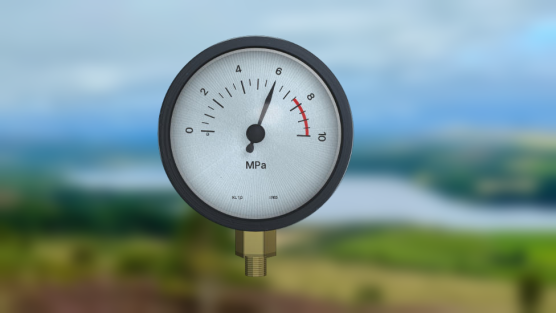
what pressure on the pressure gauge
6 MPa
